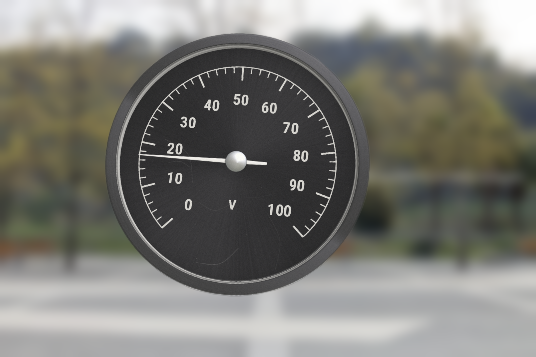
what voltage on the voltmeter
17 V
